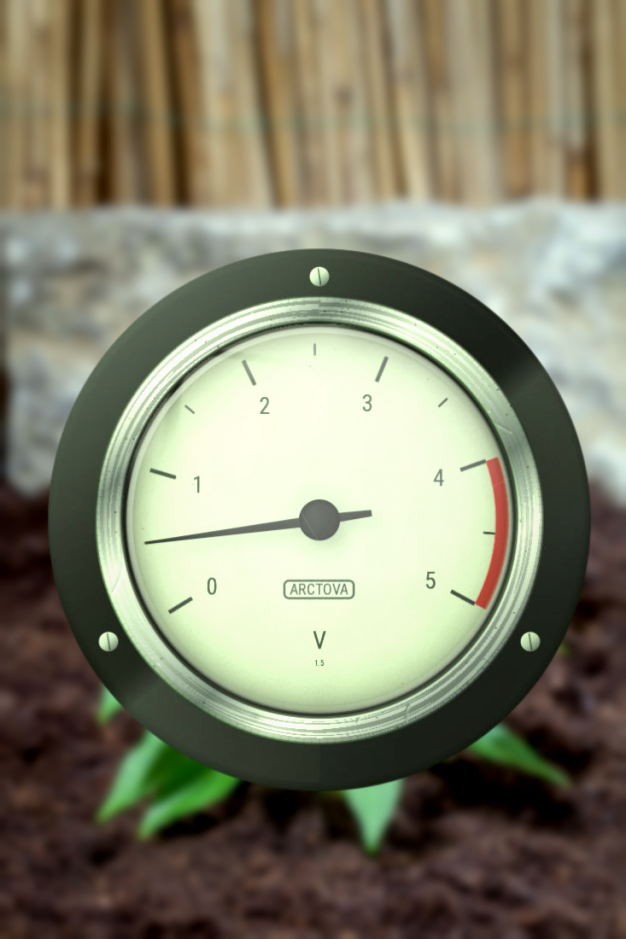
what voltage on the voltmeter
0.5 V
